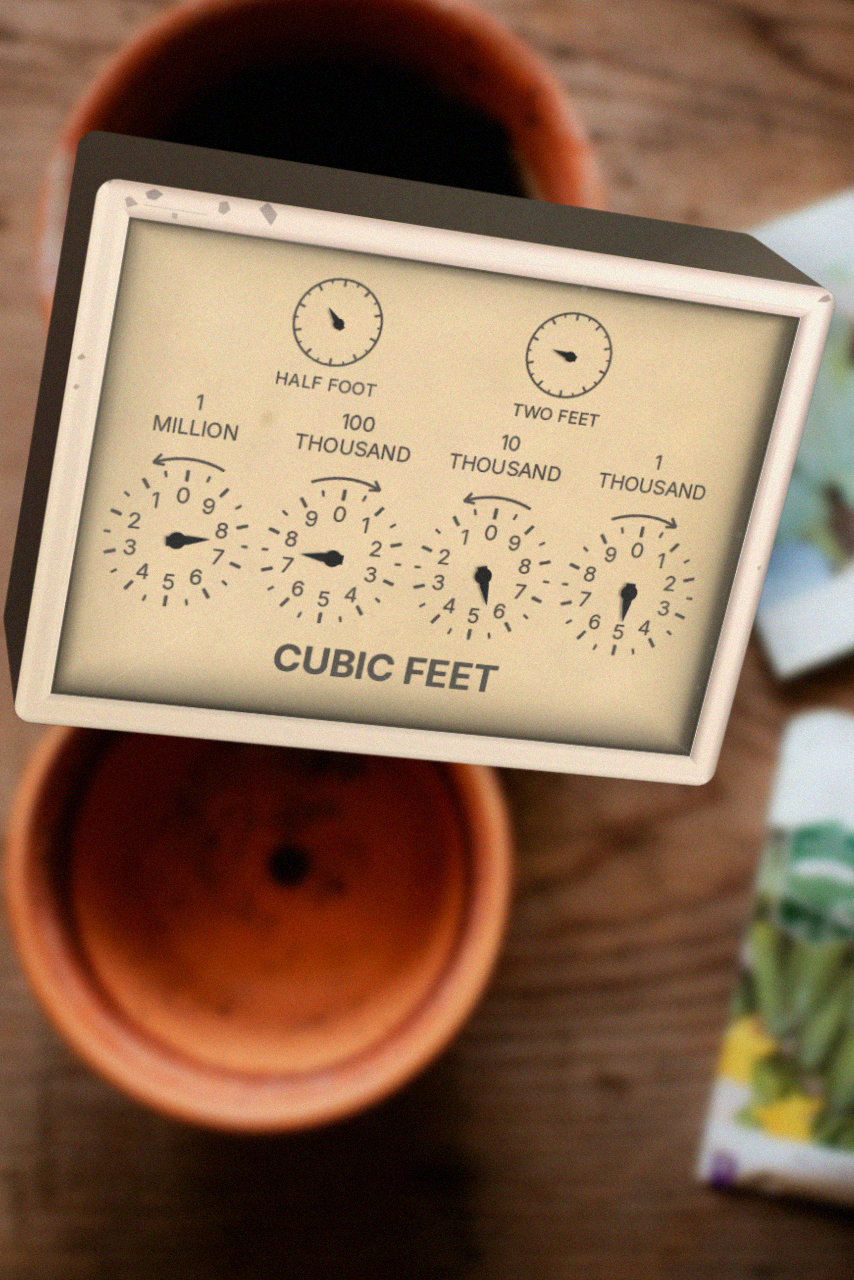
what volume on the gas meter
775500 ft³
